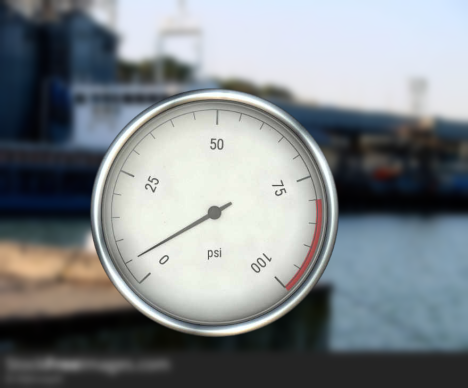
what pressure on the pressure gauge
5 psi
